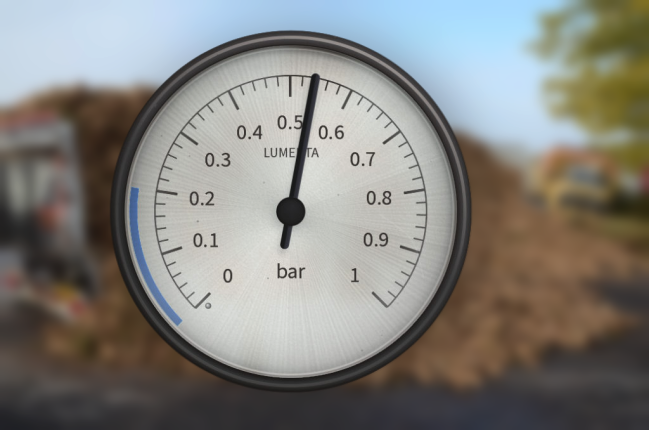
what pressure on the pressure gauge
0.54 bar
